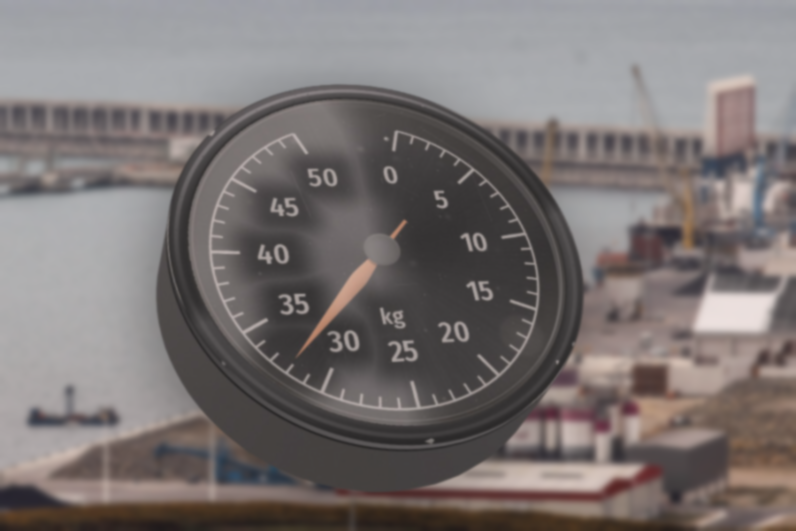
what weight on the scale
32 kg
